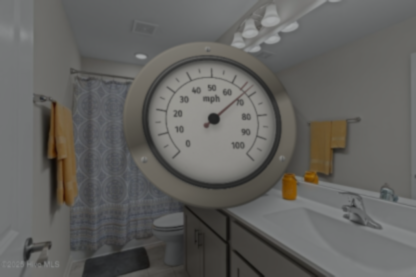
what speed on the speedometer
67.5 mph
